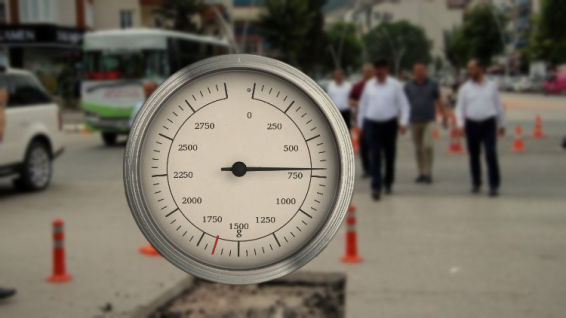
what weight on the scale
700 g
